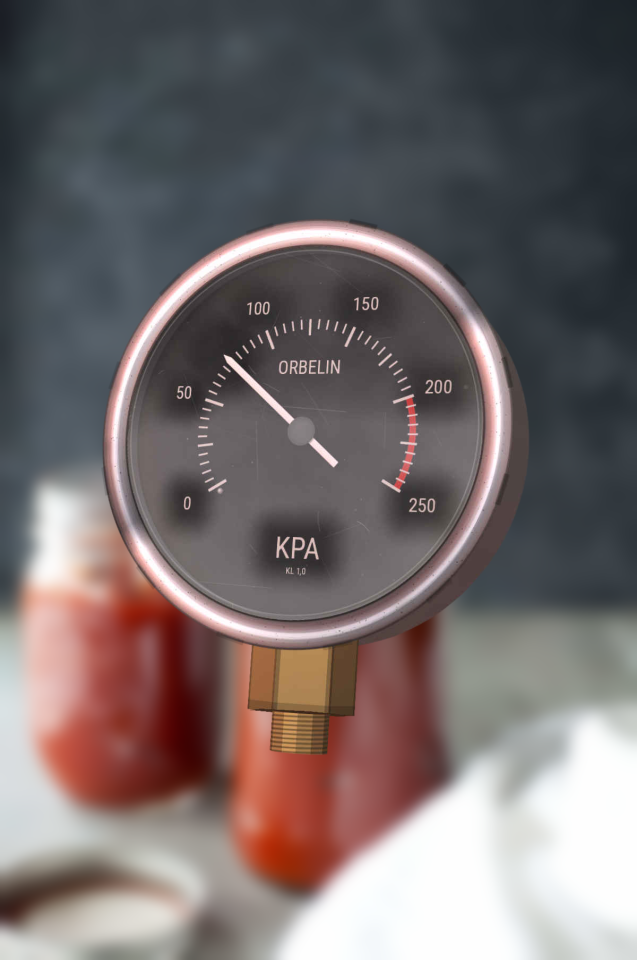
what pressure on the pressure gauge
75 kPa
